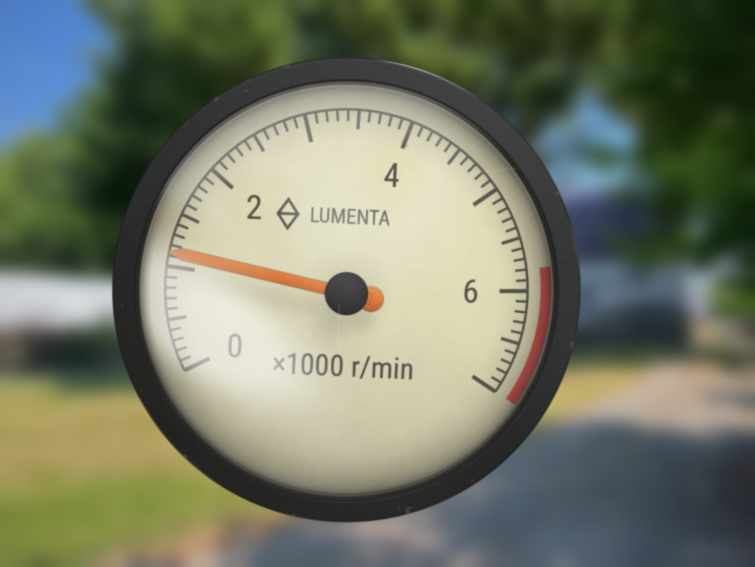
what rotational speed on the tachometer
1150 rpm
